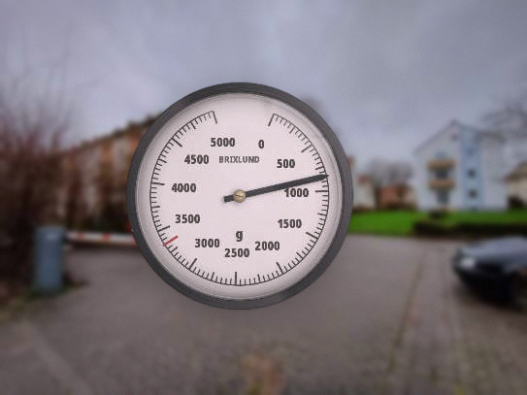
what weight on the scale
850 g
